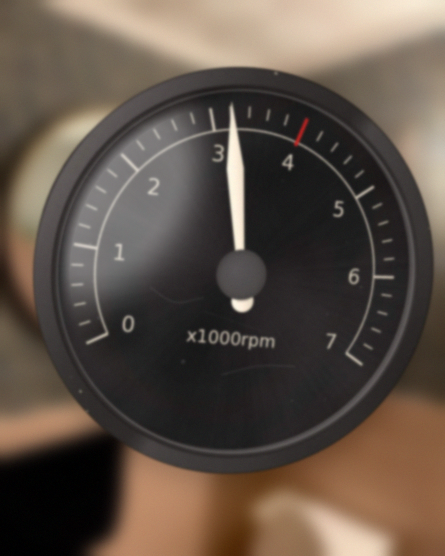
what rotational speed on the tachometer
3200 rpm
